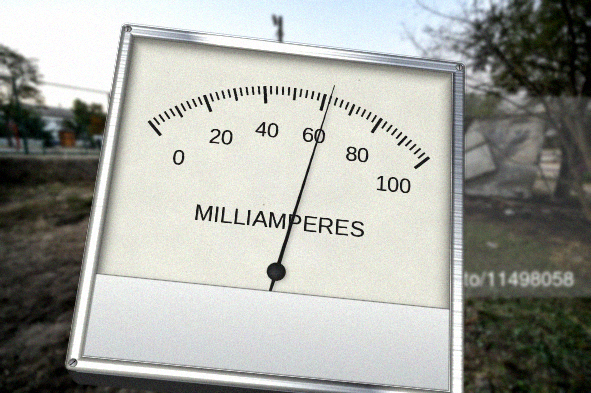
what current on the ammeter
62 mA
